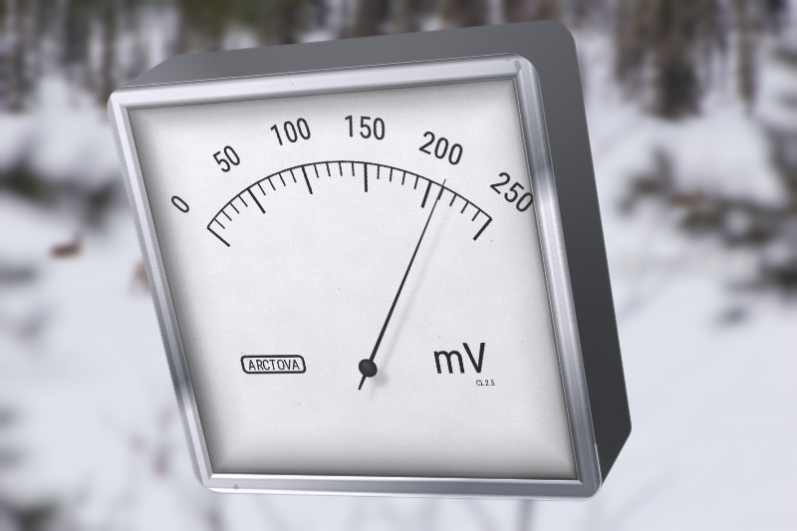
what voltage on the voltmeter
210 mV
